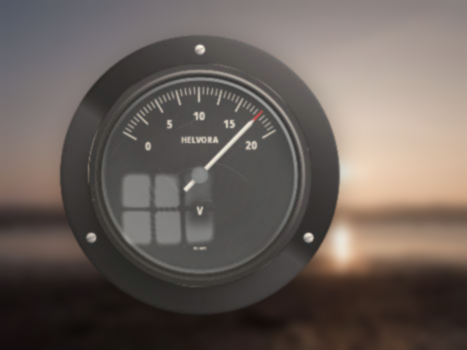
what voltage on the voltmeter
17.5 V
